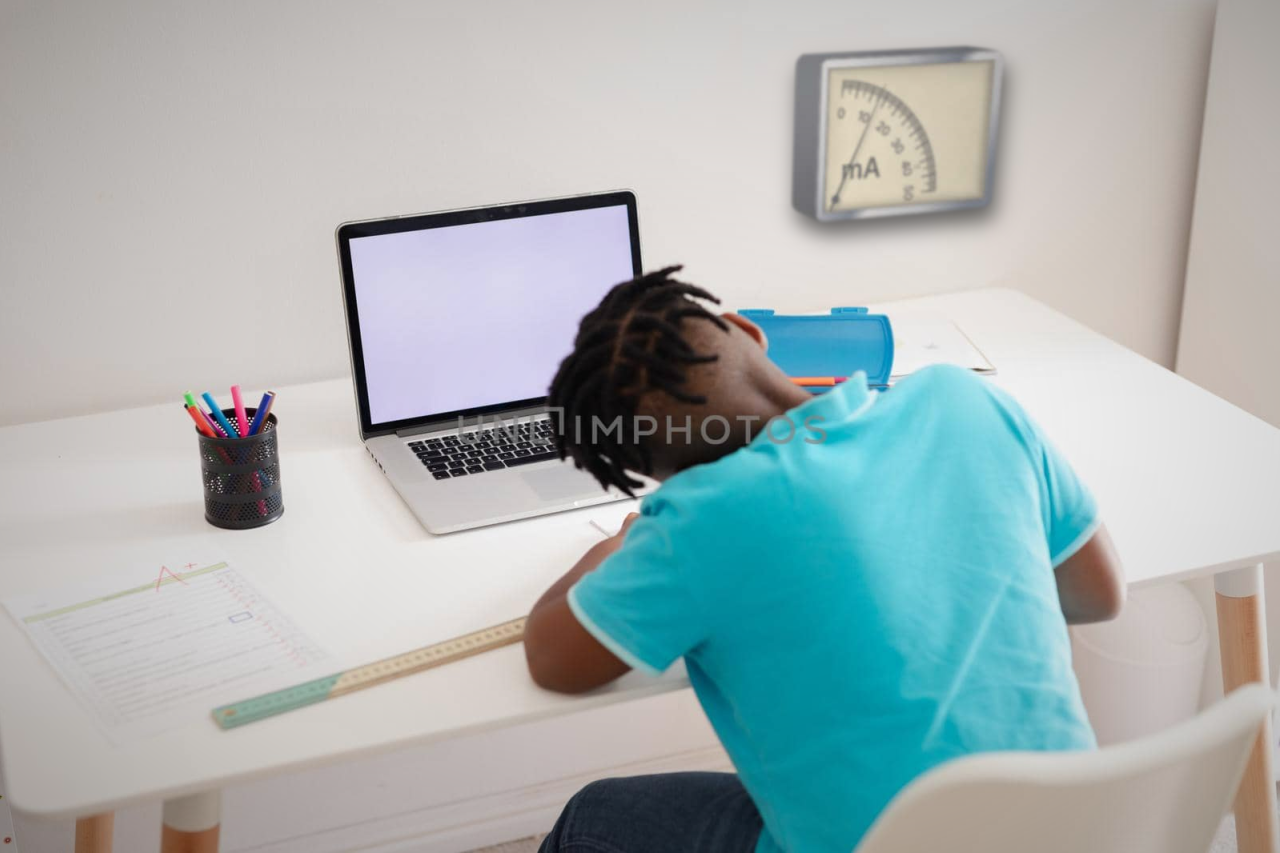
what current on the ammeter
12.5 mA
